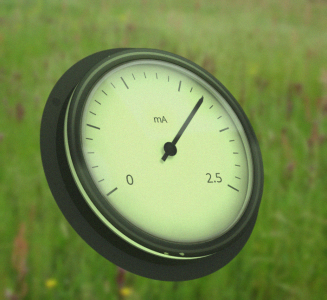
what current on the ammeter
1.7 mA
